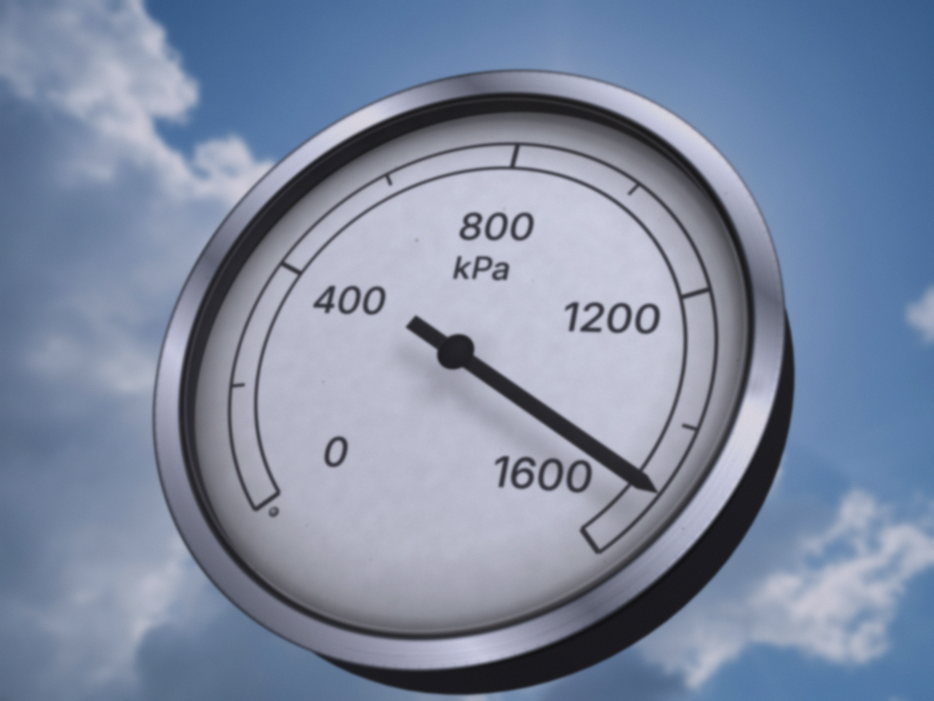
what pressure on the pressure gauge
1500 kPa
